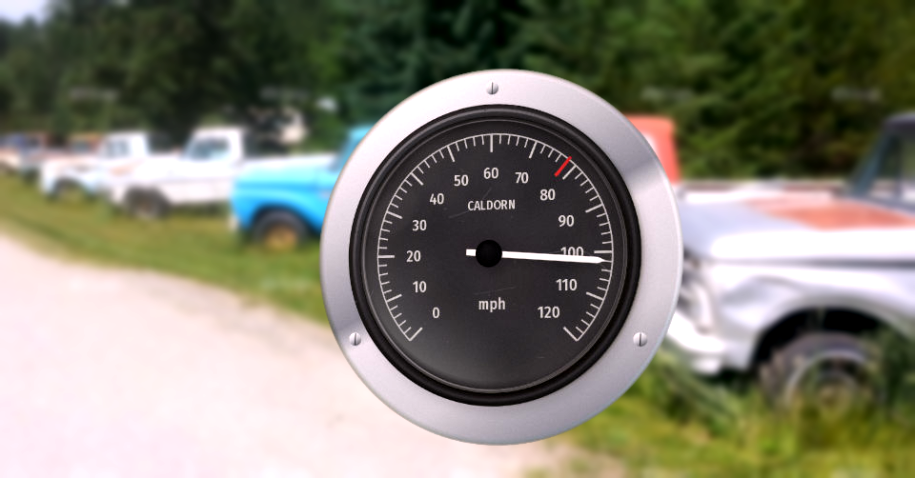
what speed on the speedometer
102 mph
